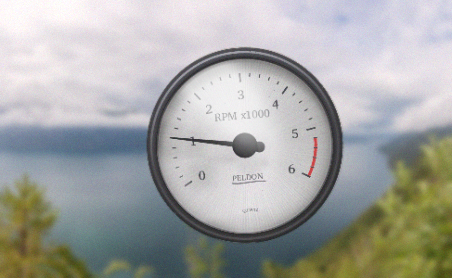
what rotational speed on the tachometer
1000 rpm
